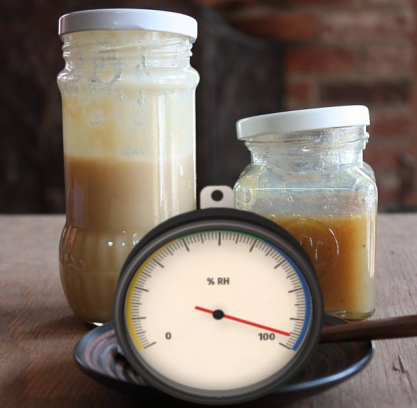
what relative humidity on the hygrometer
95 %
